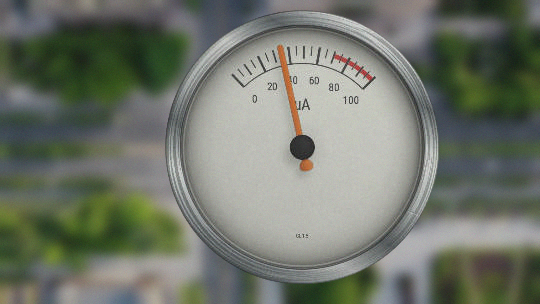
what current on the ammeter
35 µA
